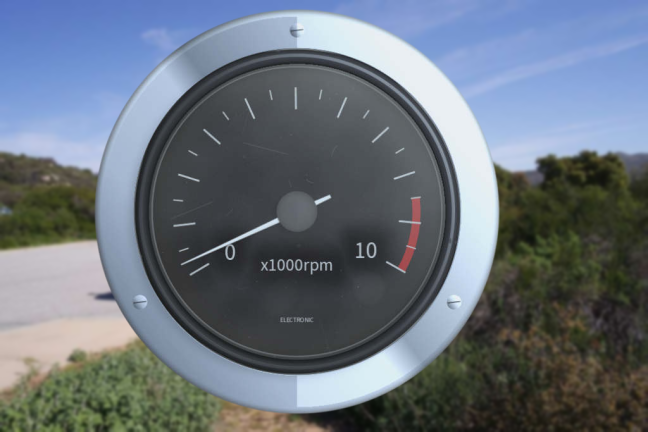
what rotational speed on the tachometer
250 rpm
